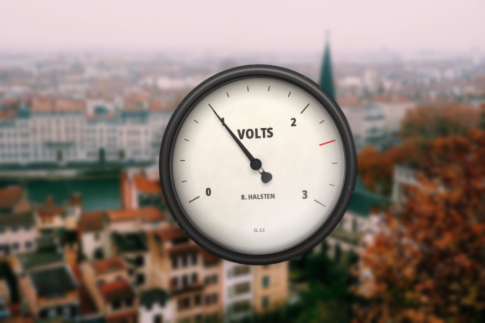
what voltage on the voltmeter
1 V
